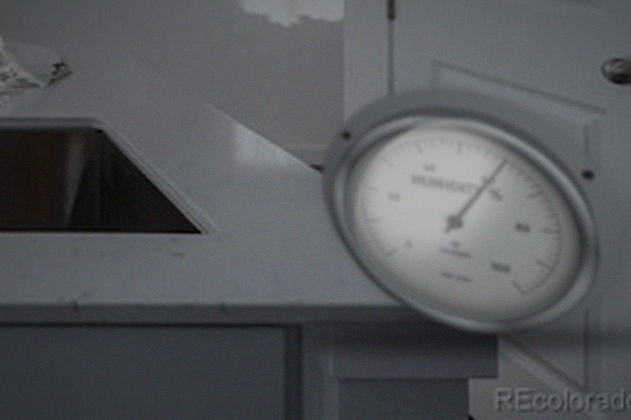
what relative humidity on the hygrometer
60 %
